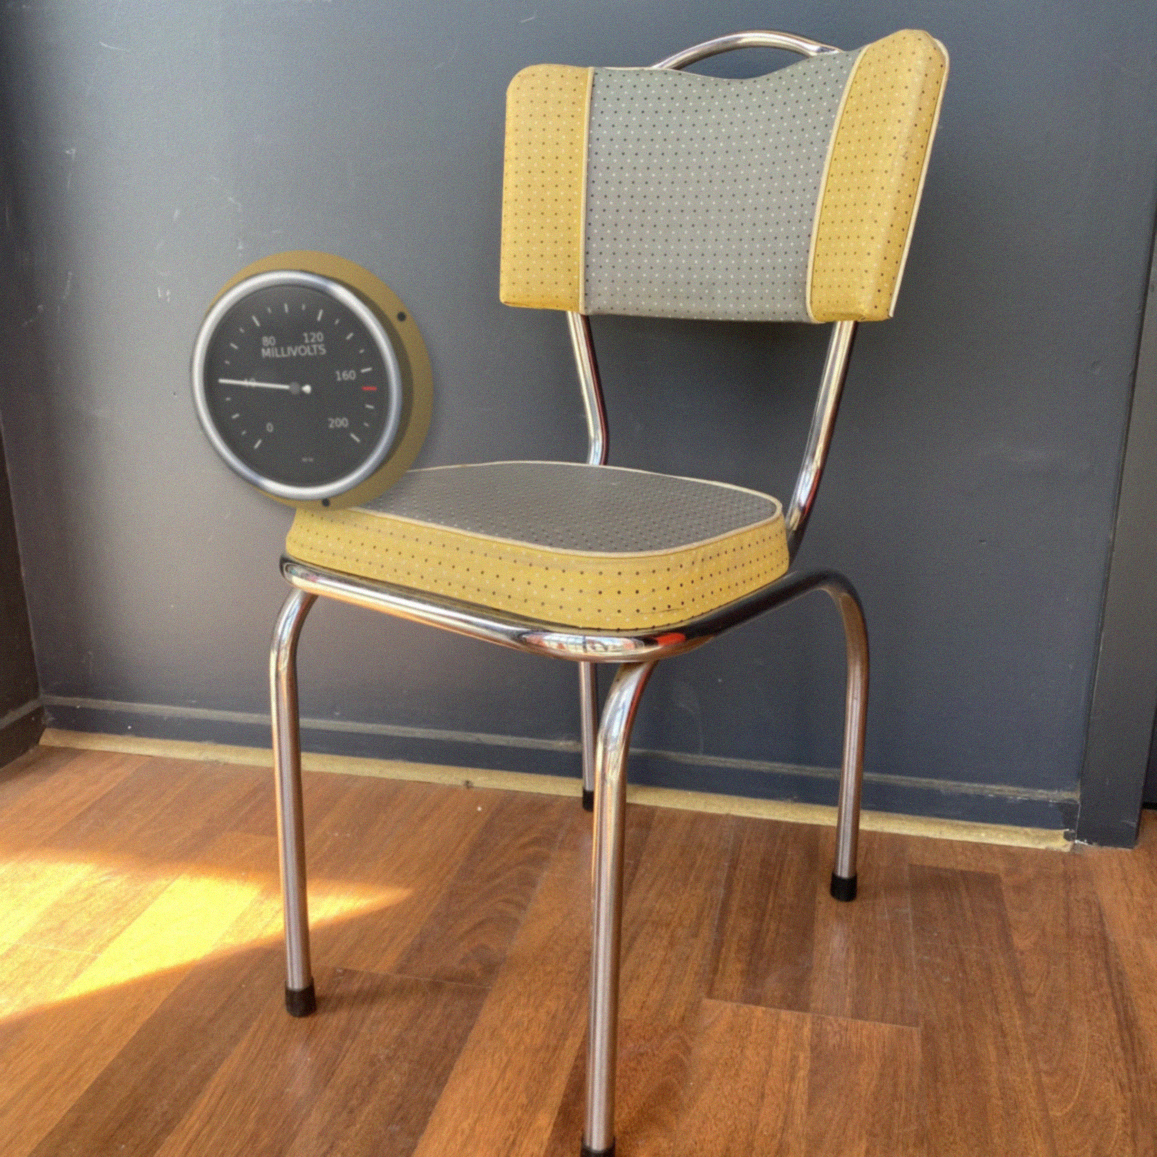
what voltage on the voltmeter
40 mV
